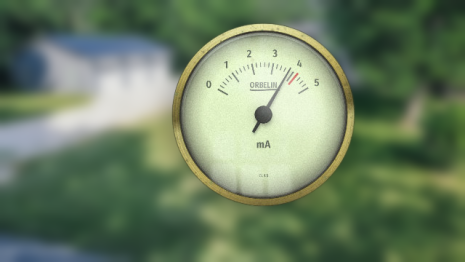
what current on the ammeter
3.8 mA
